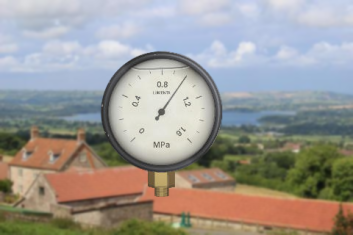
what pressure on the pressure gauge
1 MPa
